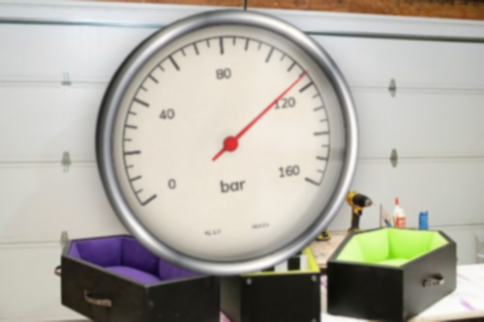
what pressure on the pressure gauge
115 bar
